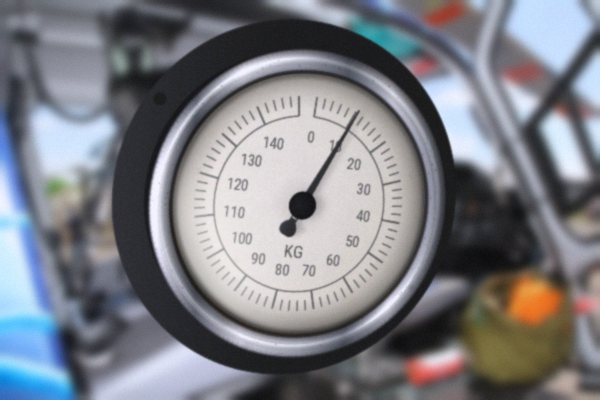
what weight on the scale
10 kg
